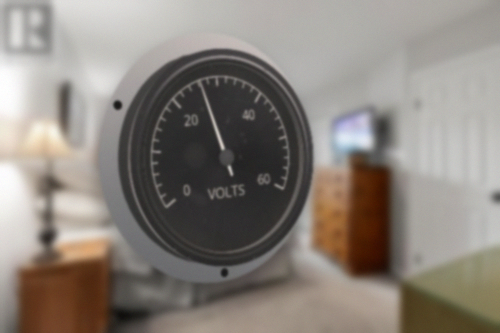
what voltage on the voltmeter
26 V
